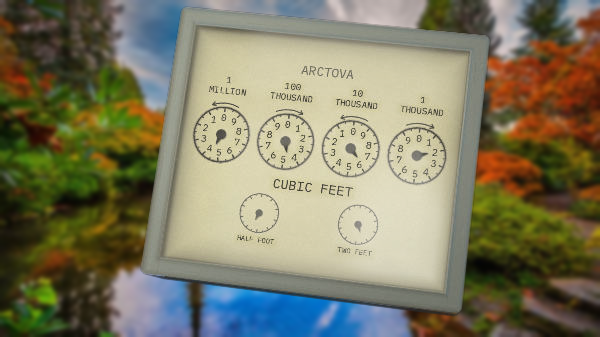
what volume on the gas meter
446200 ft³
